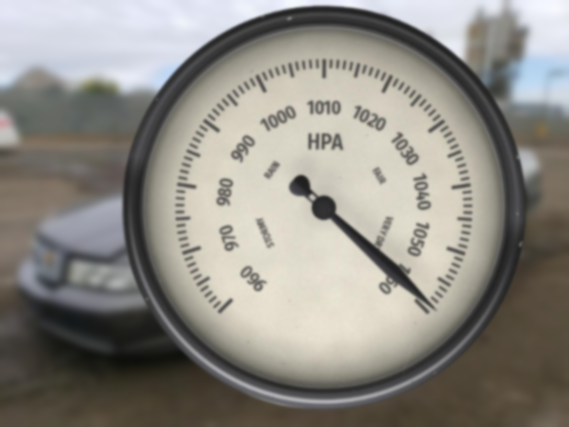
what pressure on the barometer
1059 hPa
